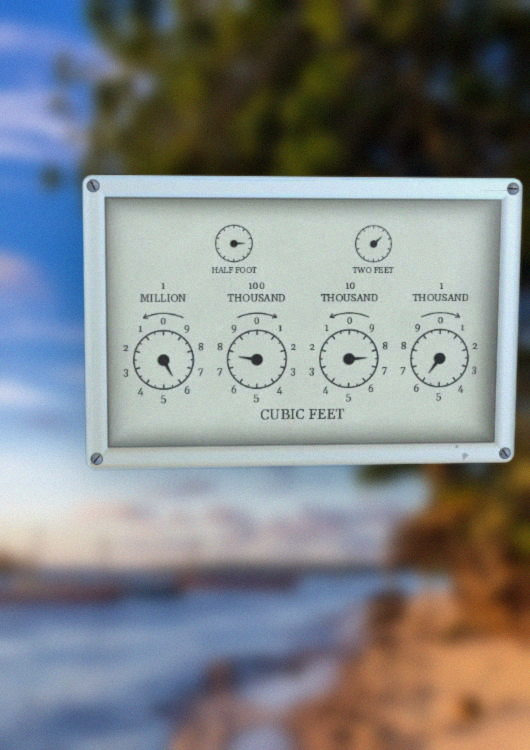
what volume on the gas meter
577600 ft³
